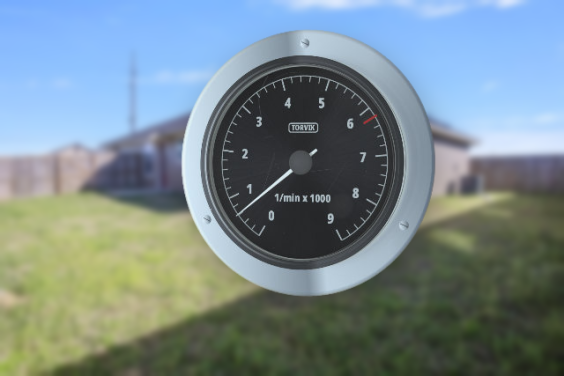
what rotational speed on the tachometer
600 rpm
